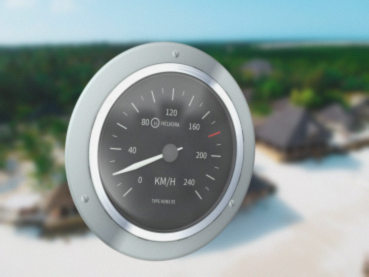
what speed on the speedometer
20 km/h
